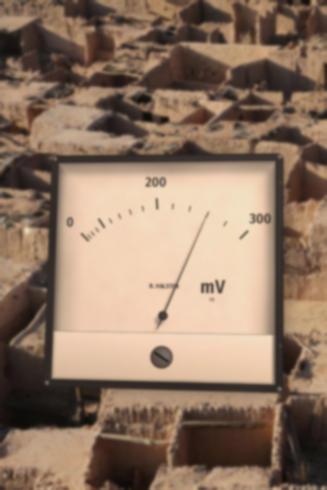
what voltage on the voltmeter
260 mV
